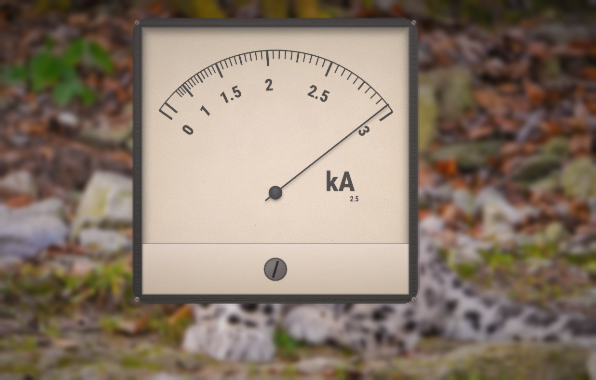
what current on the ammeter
2.95 kA
